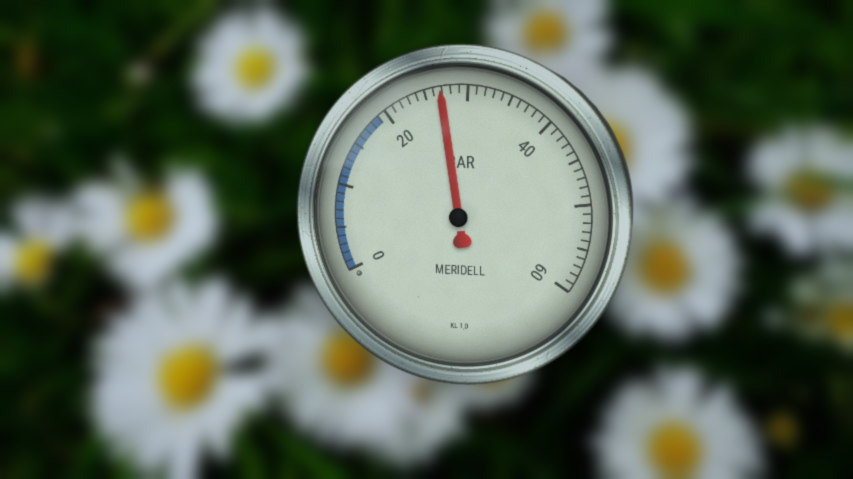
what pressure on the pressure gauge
27 bar
